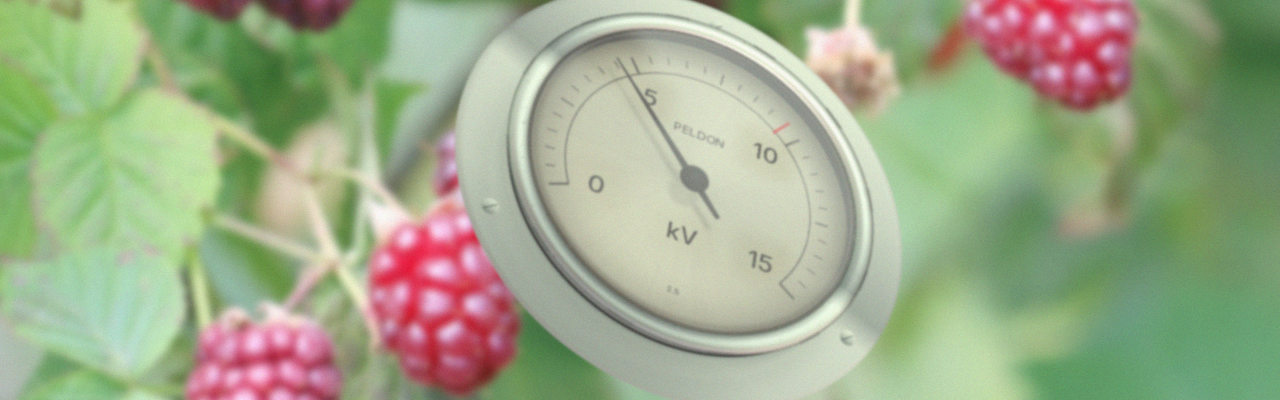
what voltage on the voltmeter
4.5 kV
